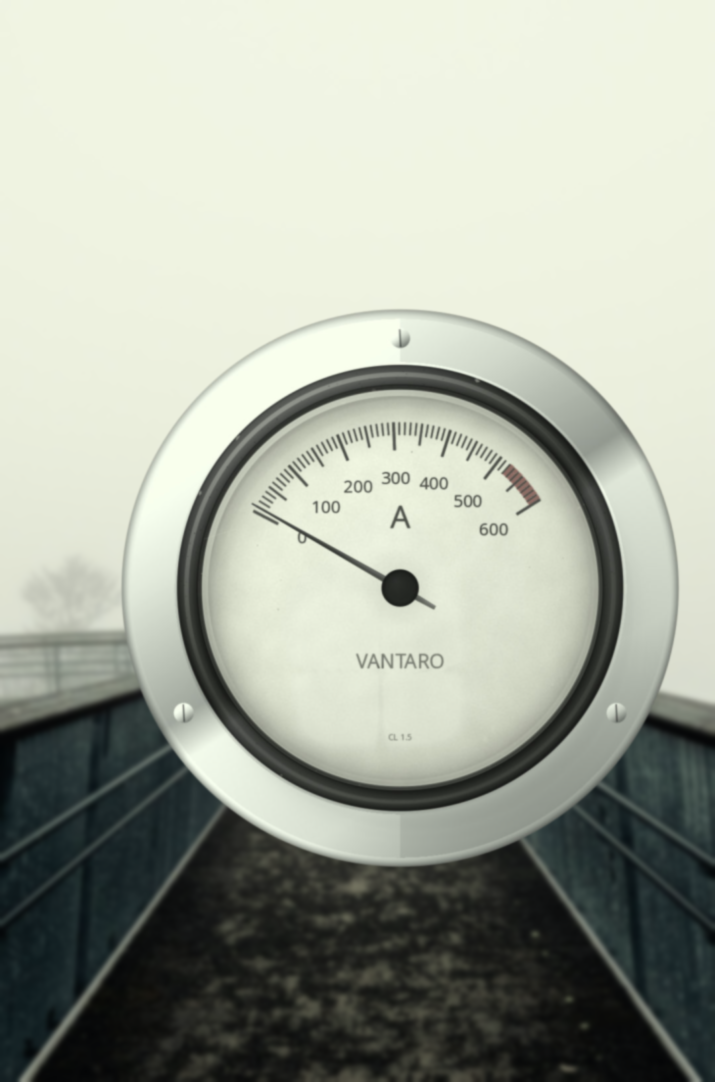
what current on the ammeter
10 A
